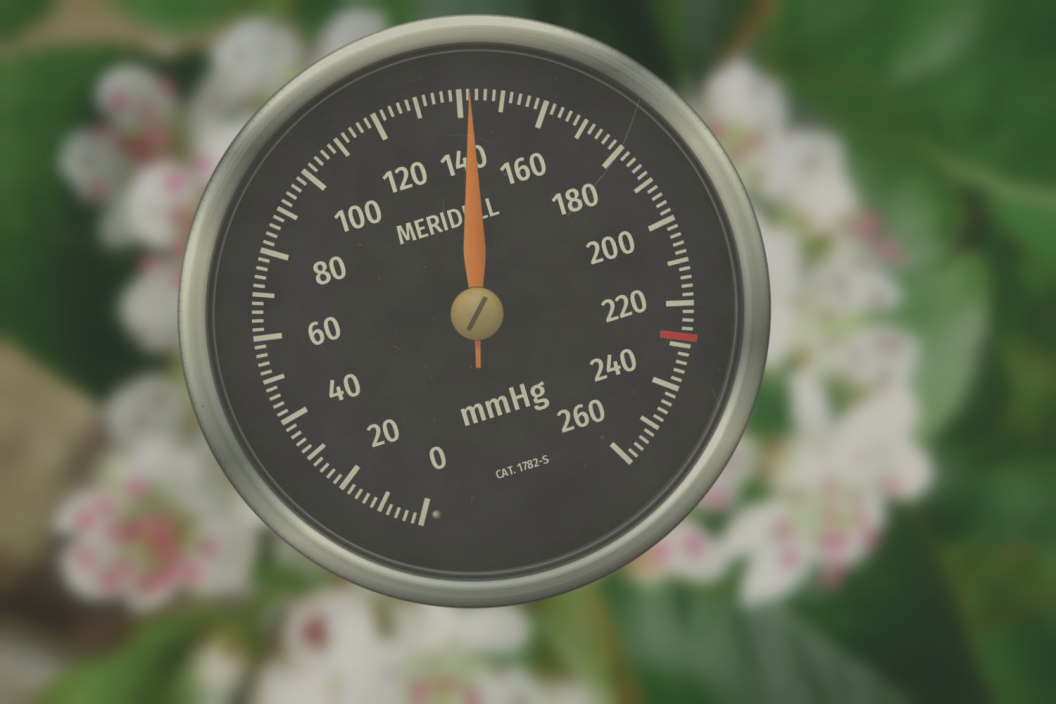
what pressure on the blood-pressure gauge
142 mmHg
